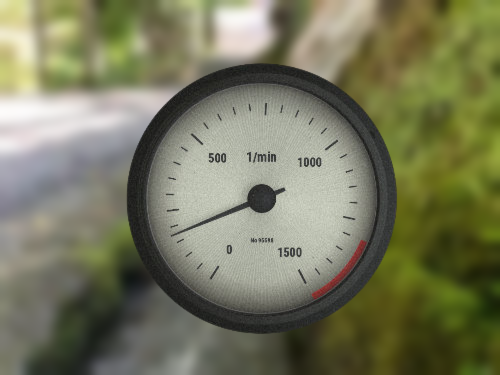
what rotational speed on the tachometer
175 rpm
